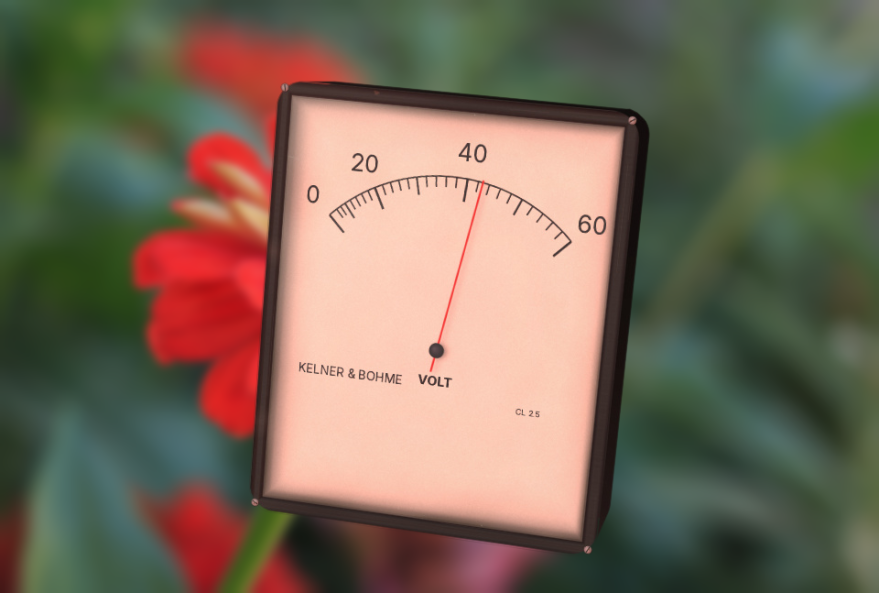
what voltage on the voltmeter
43 V
